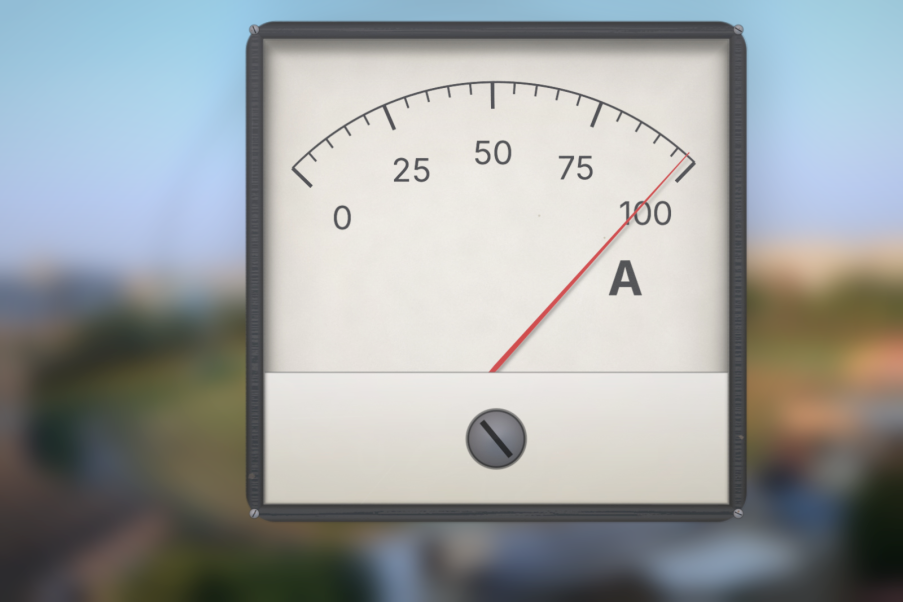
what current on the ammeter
97.5 A
